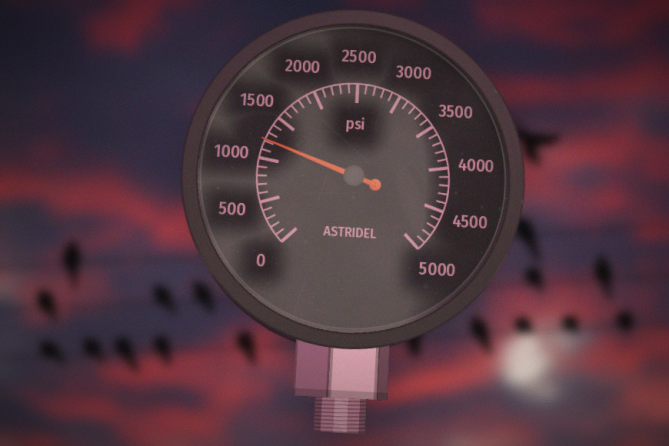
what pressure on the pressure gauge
1200 psi
